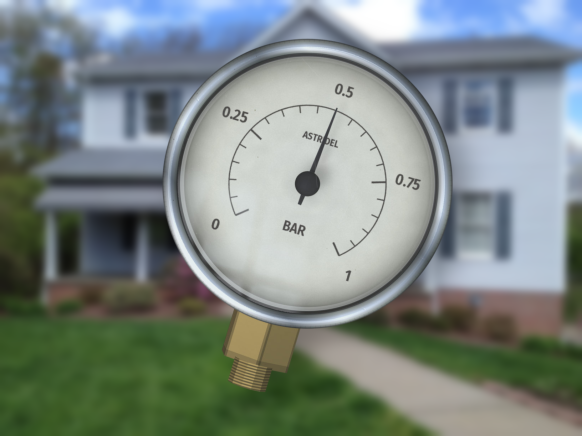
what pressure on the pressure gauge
0.5 bar
